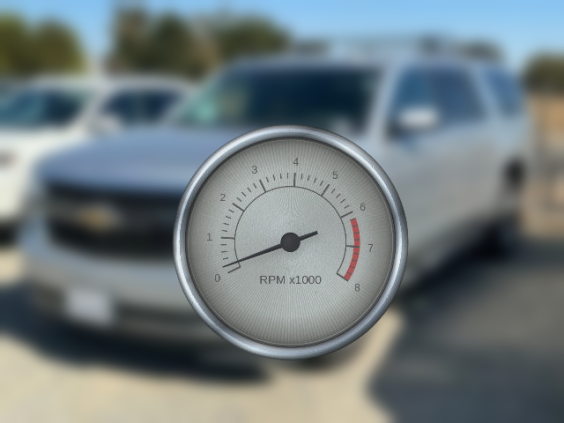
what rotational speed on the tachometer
200 rpm
